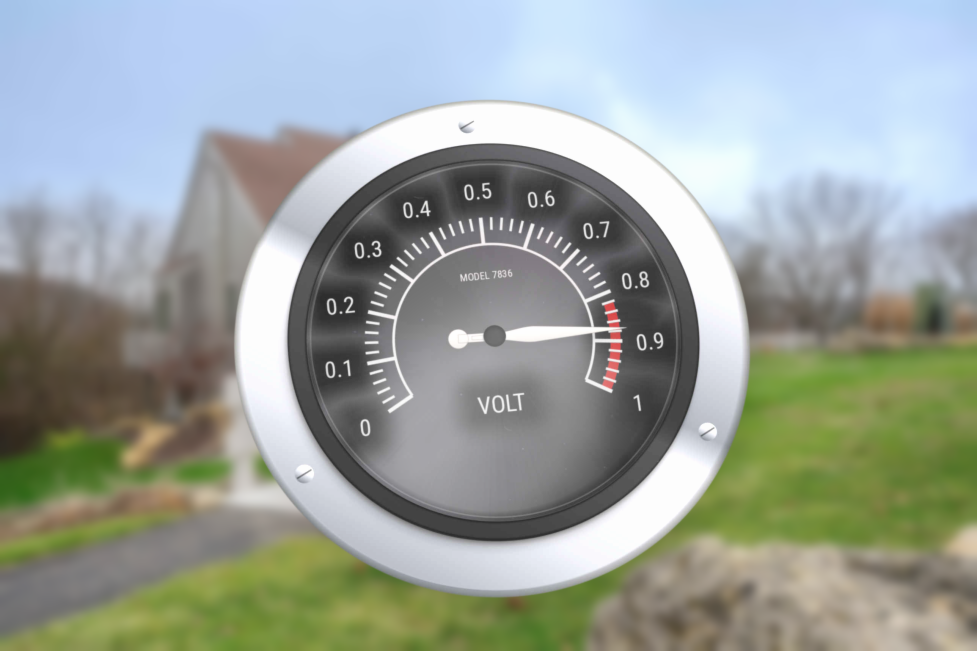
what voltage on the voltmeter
0.88 V
